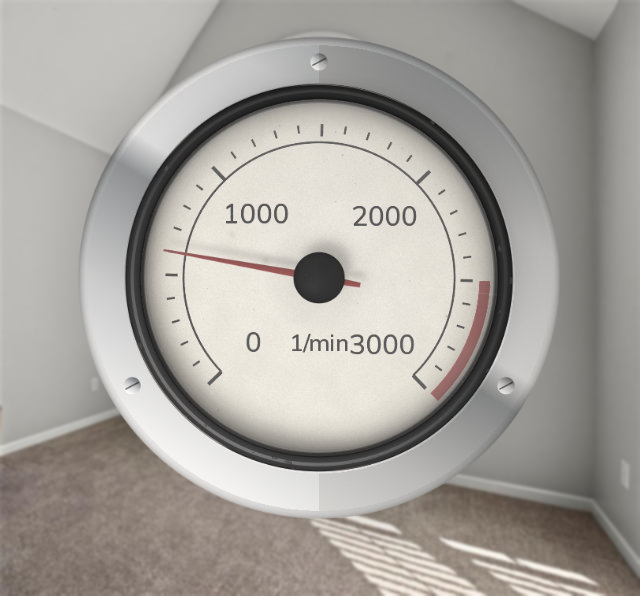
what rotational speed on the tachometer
600 rpm
